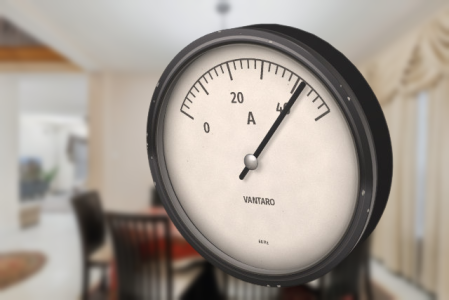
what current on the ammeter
42 A
